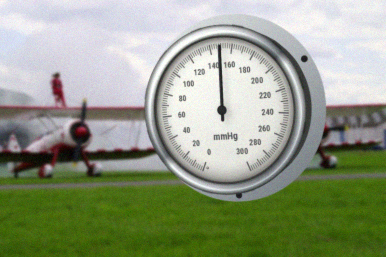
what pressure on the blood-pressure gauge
150 mmHg
